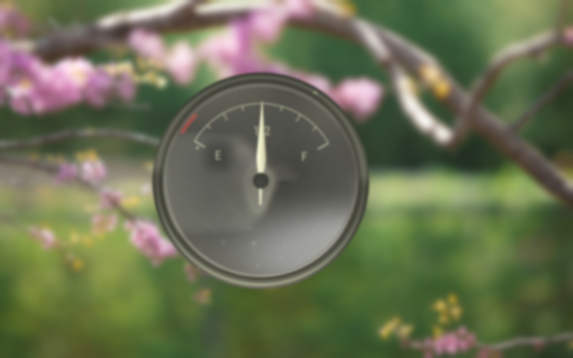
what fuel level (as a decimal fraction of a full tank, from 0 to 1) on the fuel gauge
0.5
